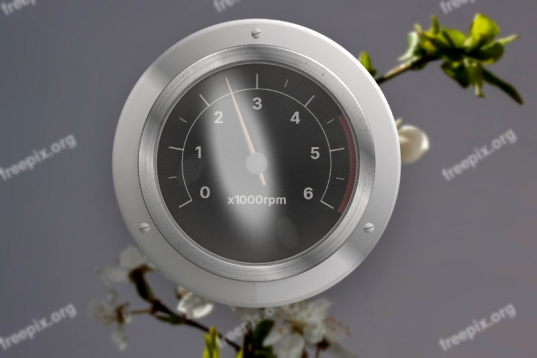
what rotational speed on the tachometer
2500 rpm
